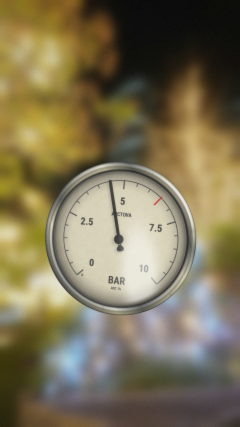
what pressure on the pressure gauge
4.5 bar
